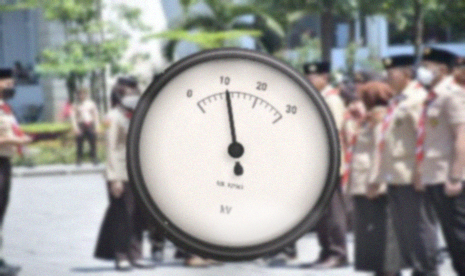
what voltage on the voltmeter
10 kV
